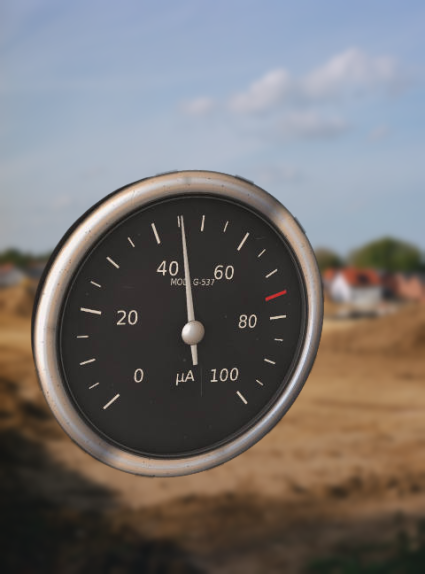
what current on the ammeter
45 µA
